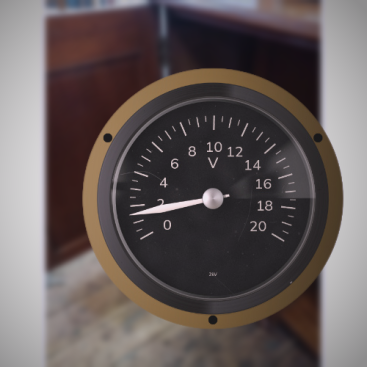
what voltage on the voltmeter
1.5 V
